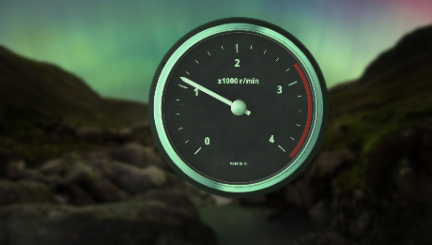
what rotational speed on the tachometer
1100 rpm
